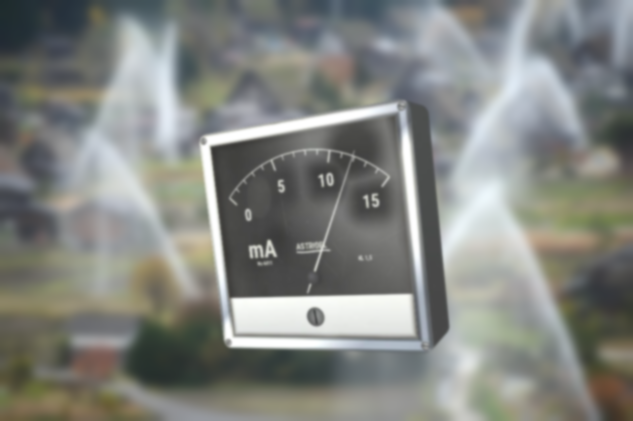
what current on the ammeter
12 mA
